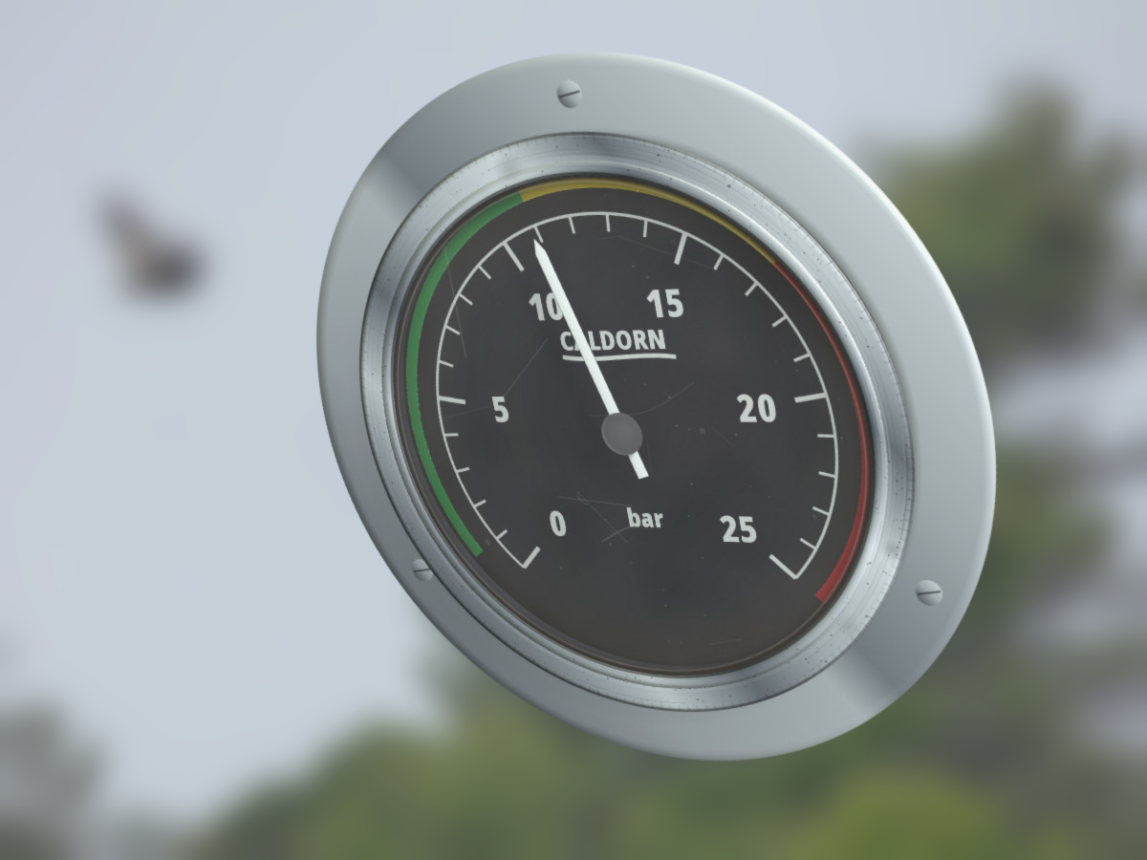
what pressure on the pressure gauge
11 bar
